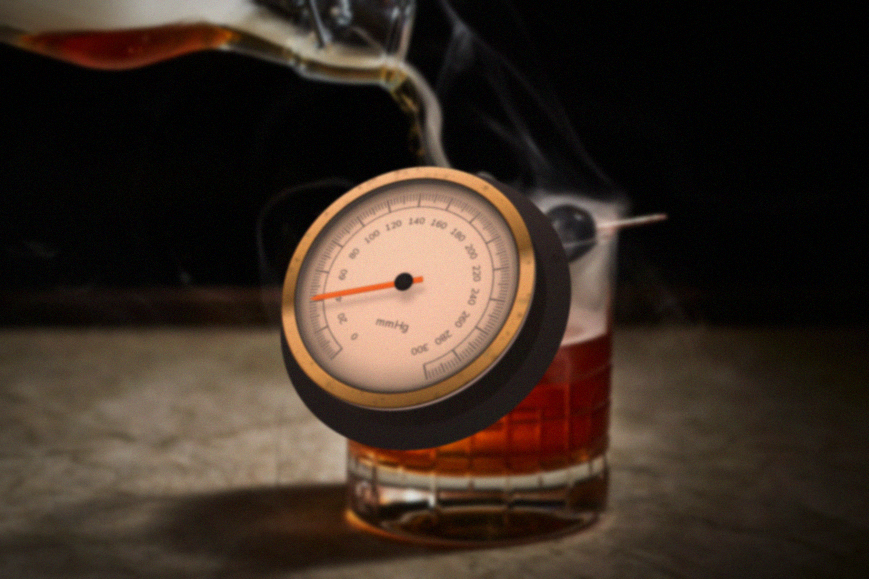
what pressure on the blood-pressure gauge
40 mmHg
